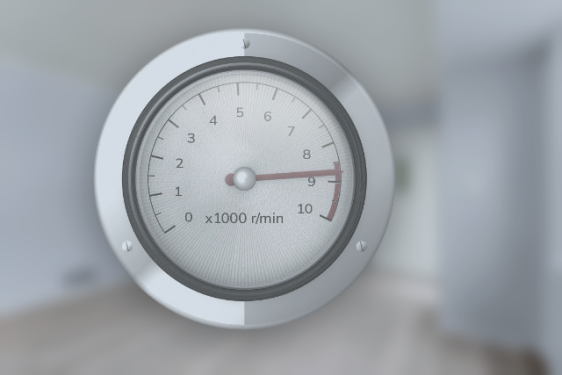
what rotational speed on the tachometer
8750 rpm
